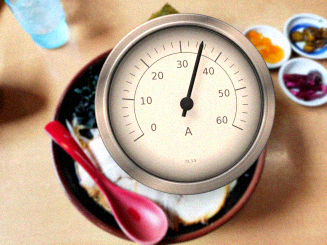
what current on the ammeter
35 A
